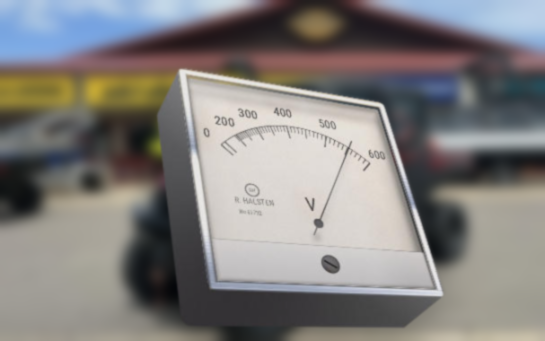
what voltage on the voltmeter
550 V
